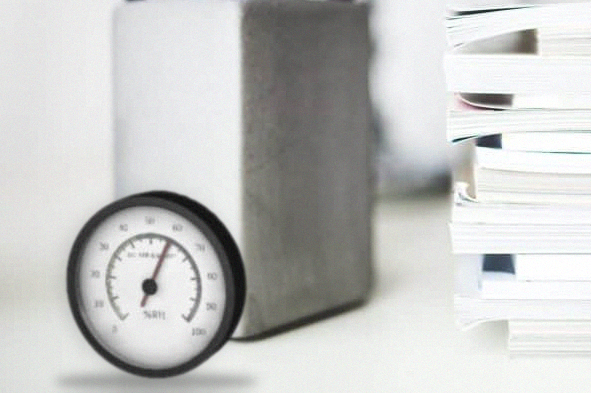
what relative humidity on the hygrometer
60 %
